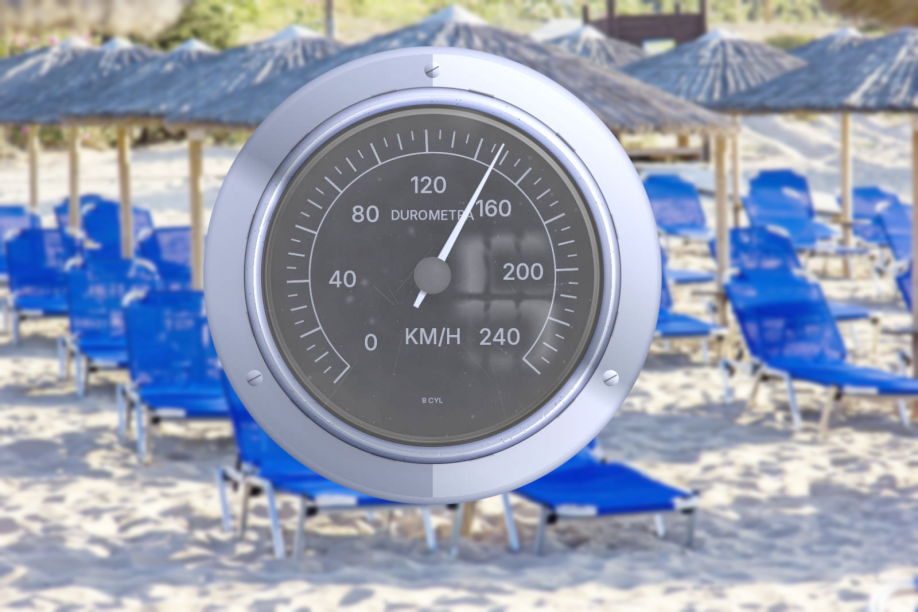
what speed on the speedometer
147.5 km/h
